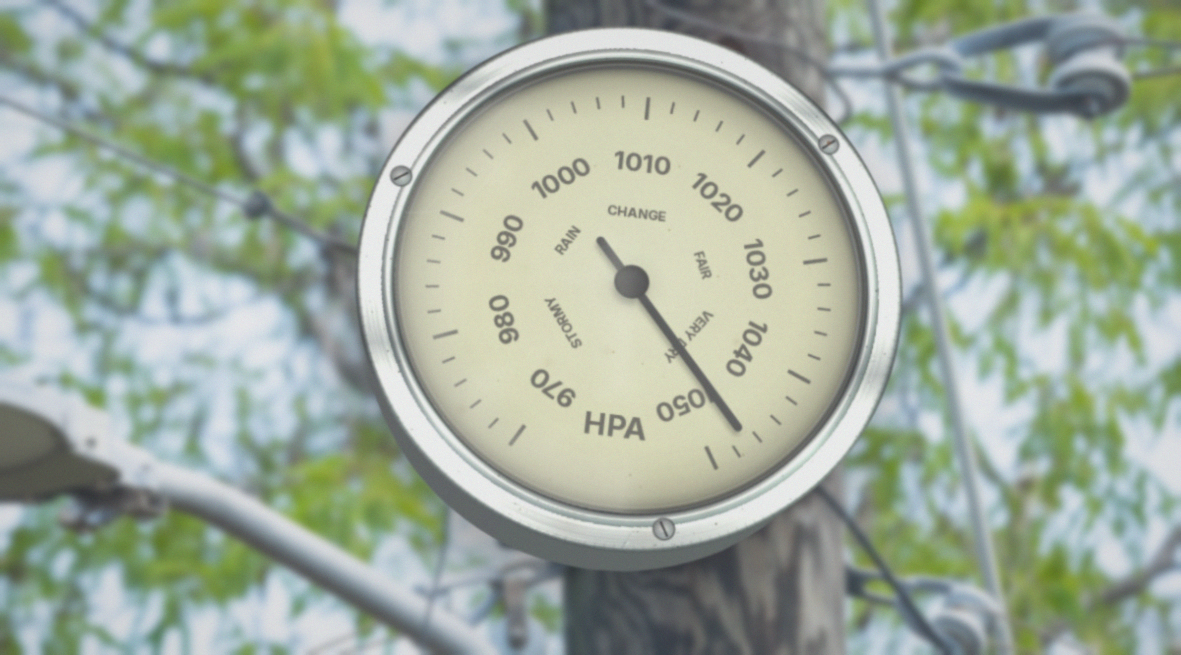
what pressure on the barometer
1047 hPa
